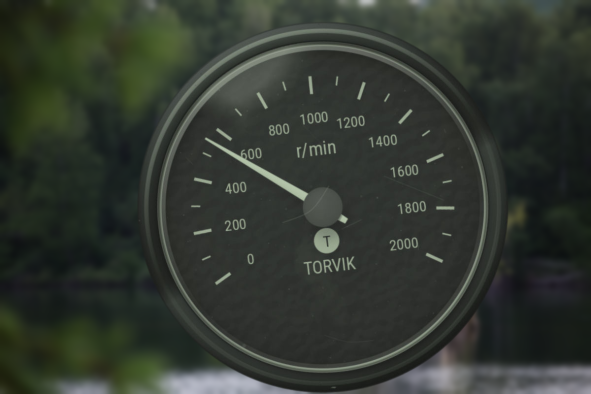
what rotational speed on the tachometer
550 rpm
